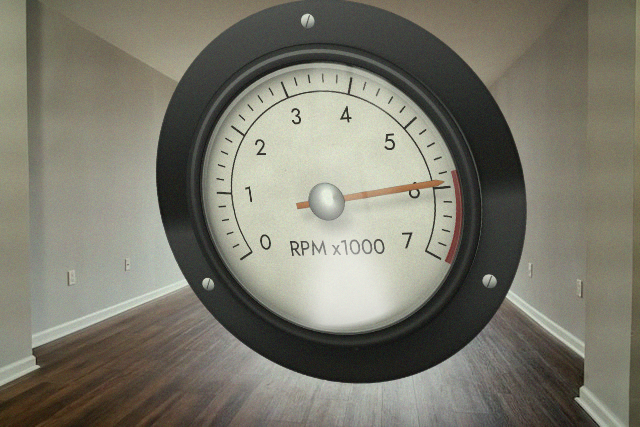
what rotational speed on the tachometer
5900 rpm
